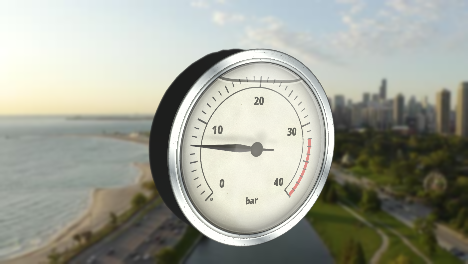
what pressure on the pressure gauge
7 bar
